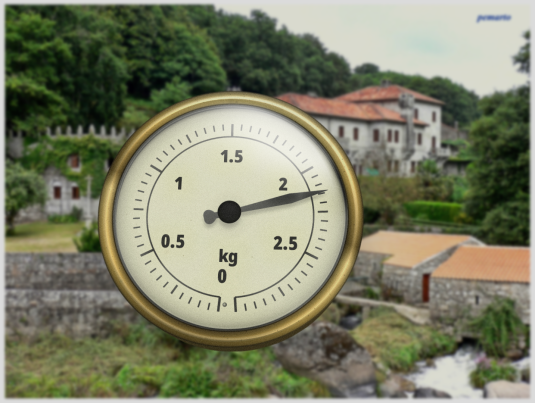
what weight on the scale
2.15 kg
